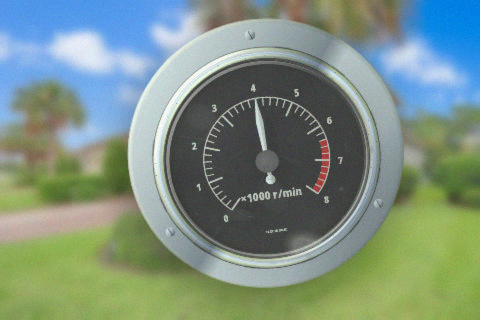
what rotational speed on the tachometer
4000 rpm
